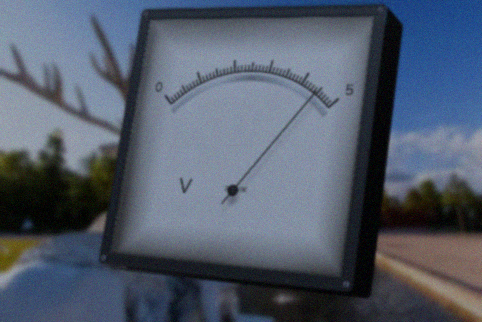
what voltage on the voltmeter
4.5 V
